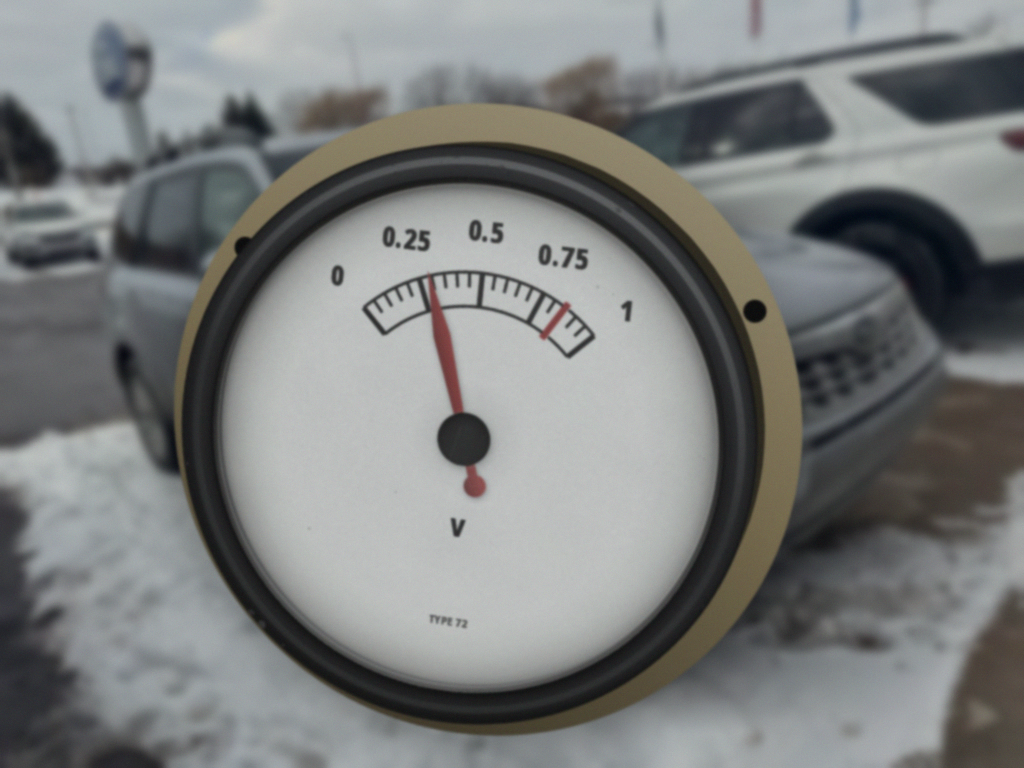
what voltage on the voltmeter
0.3 V
